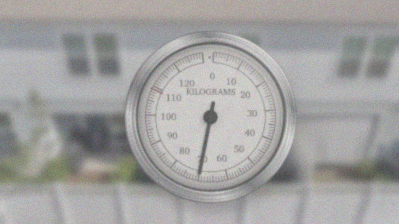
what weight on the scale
70 kg
